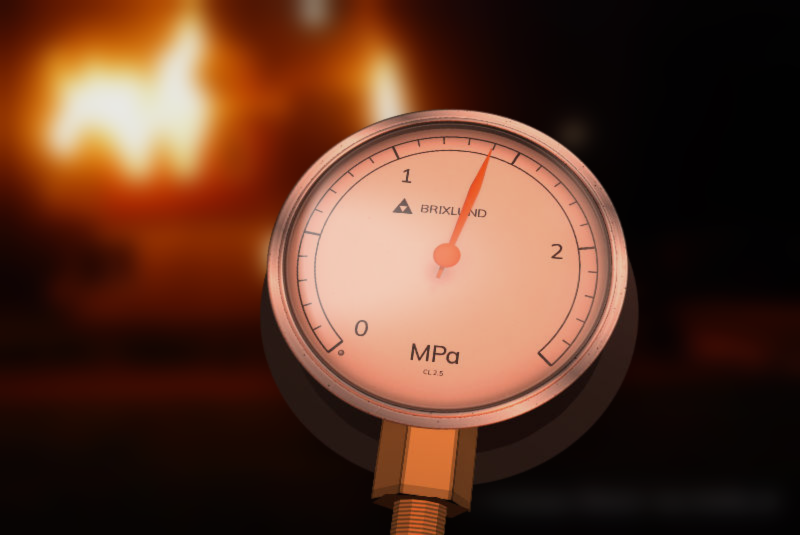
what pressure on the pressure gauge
1.4 MPa
